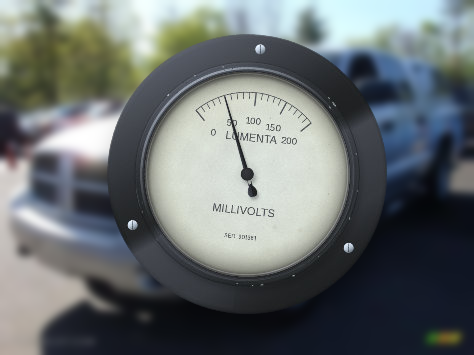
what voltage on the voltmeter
50 mV
